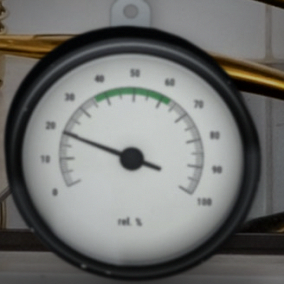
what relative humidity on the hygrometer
20 %
